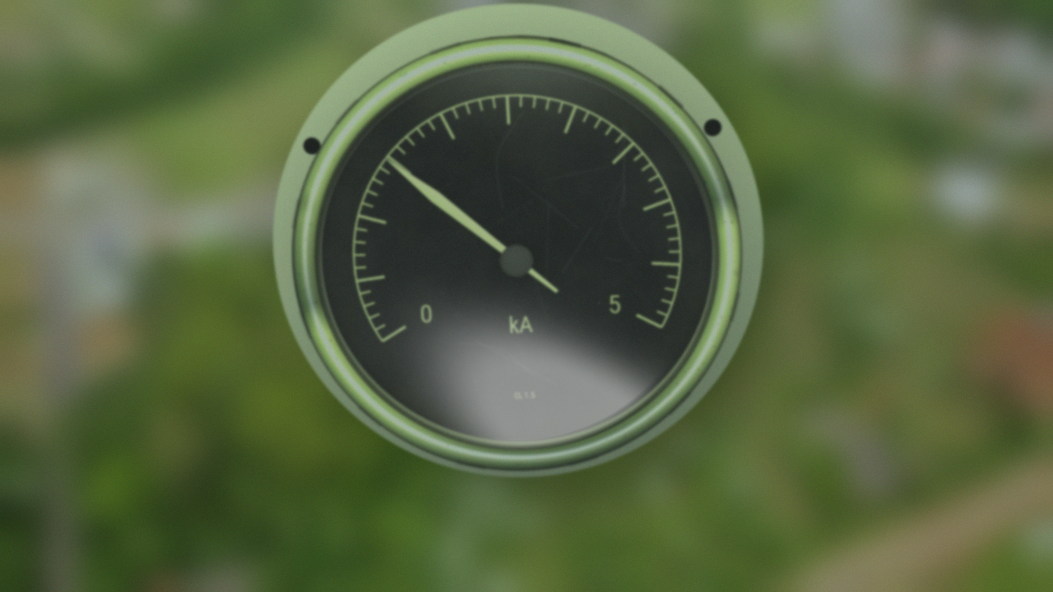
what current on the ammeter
1.5 kA
